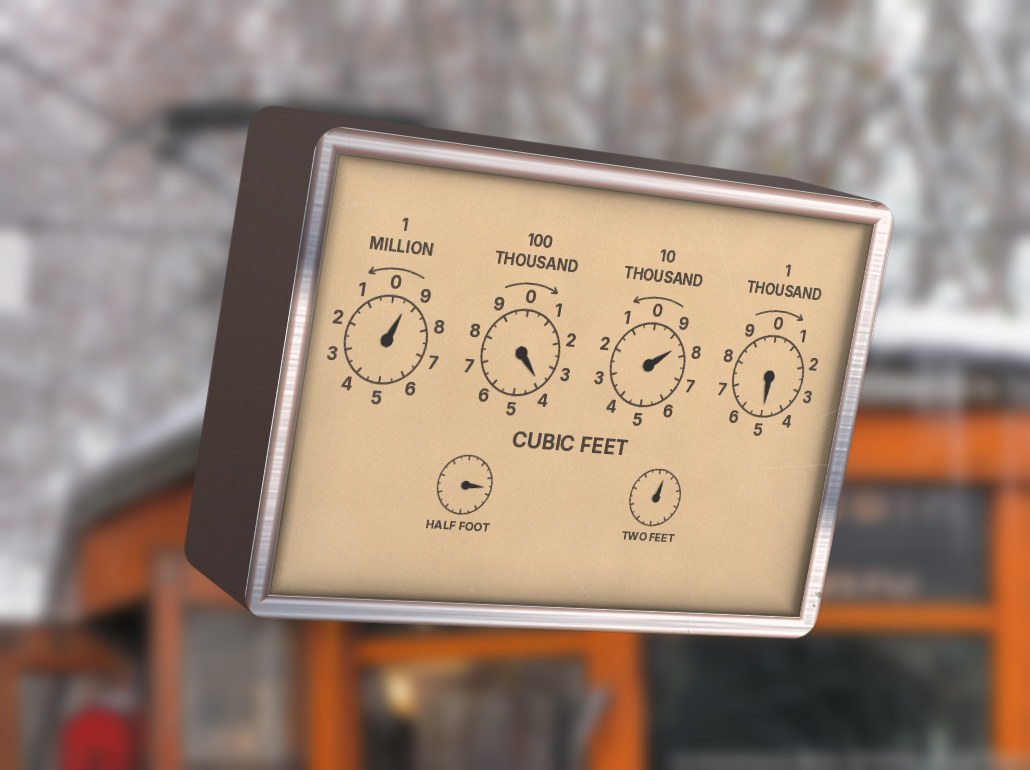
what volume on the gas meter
938500 ft³
